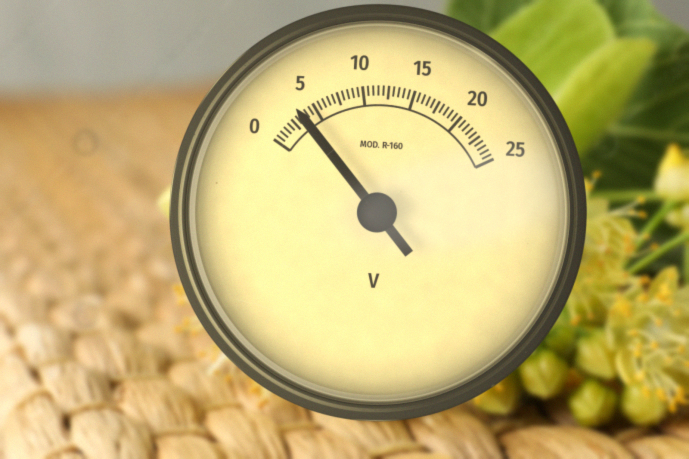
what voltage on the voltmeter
3.5 V
